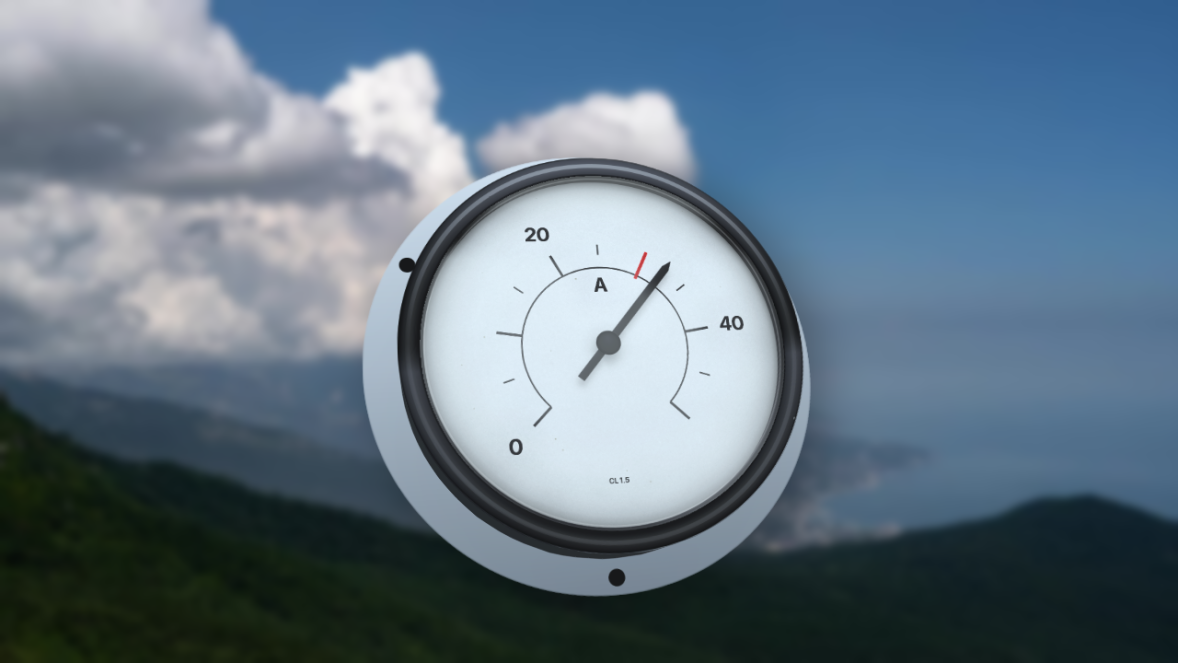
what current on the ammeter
32.5 A
